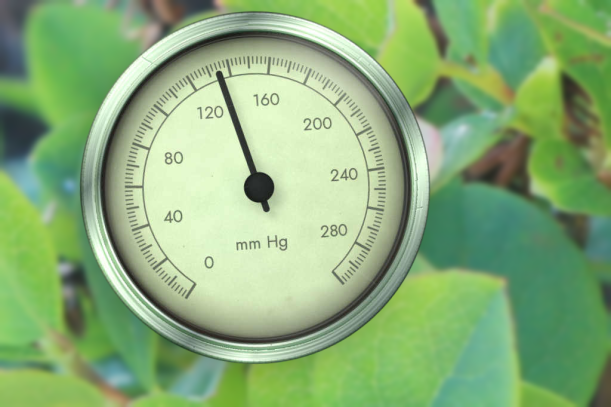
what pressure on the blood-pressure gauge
134 mmHg
